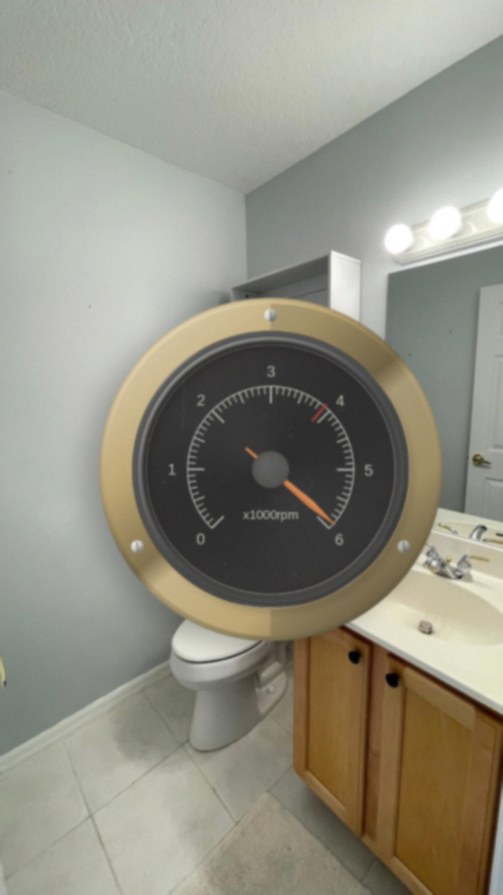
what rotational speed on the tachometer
5900 rpm
